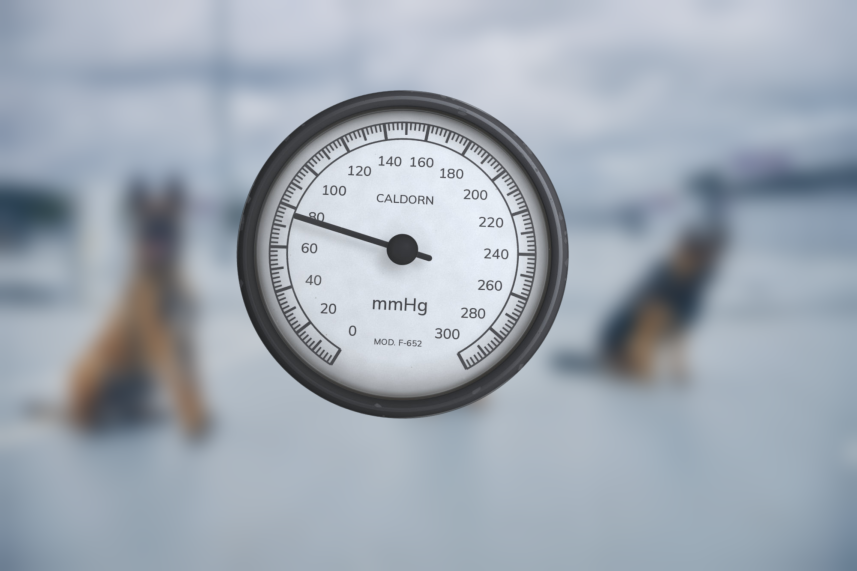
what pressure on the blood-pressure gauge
76 mmHg
